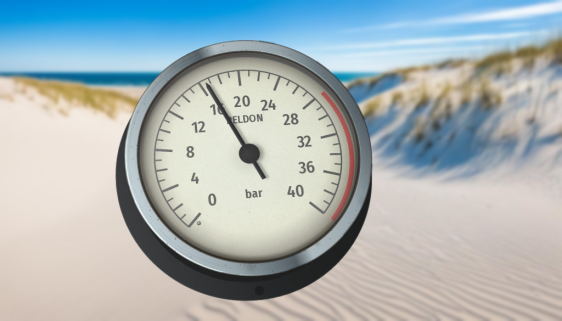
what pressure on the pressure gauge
16.5 bar
